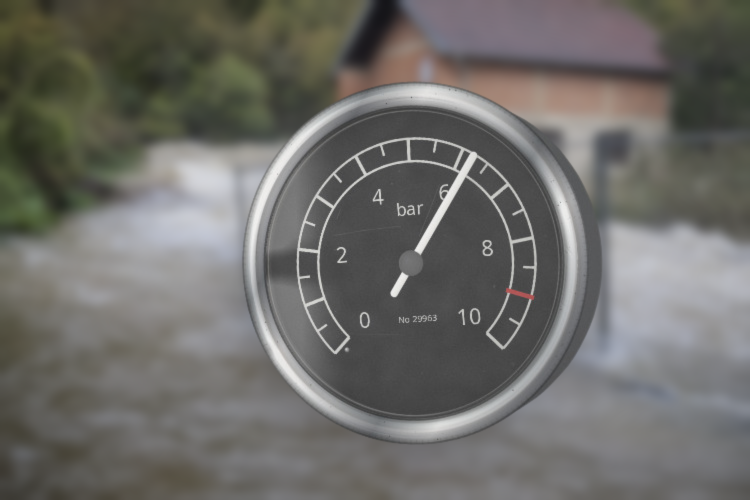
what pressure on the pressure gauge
6.25 bar
